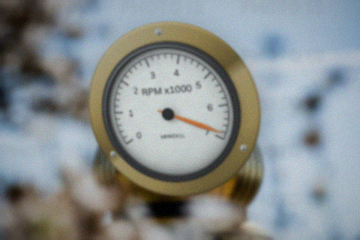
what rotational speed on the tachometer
6800 rpm
